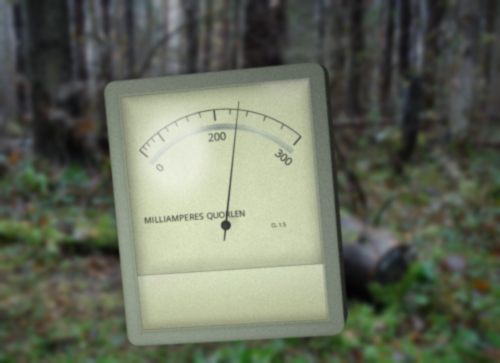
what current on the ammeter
230 mA
